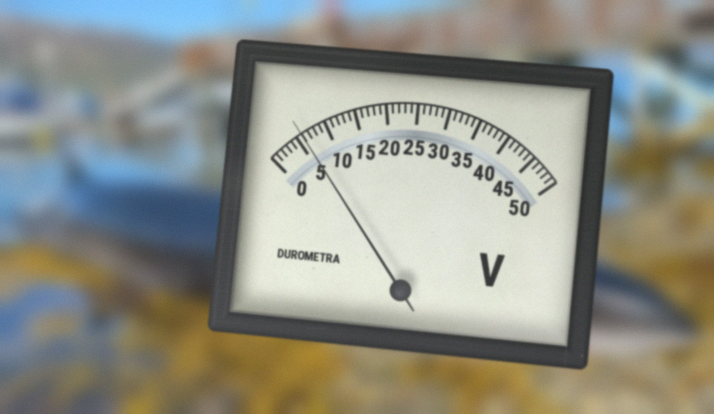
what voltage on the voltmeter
6 V
